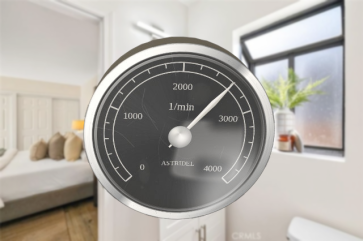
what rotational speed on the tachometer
2600 rpm
